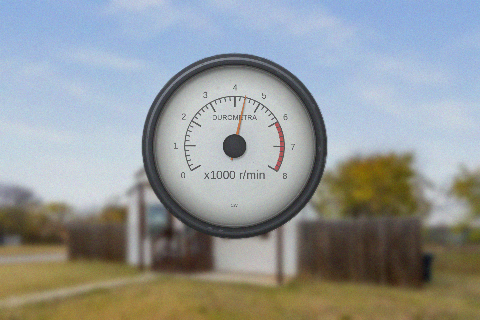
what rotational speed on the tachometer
4400 rpm
